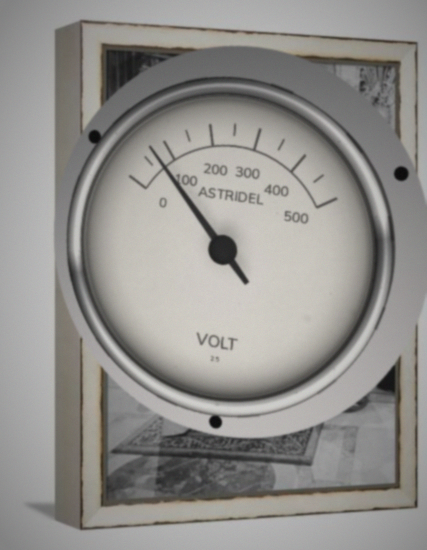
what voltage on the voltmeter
75 V
